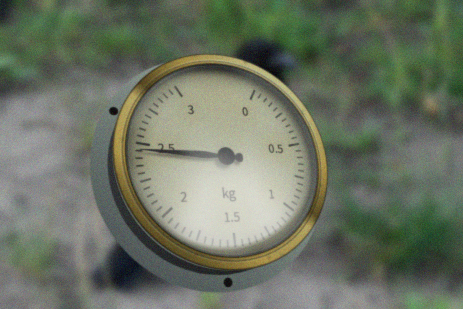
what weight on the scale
2.45 kg
